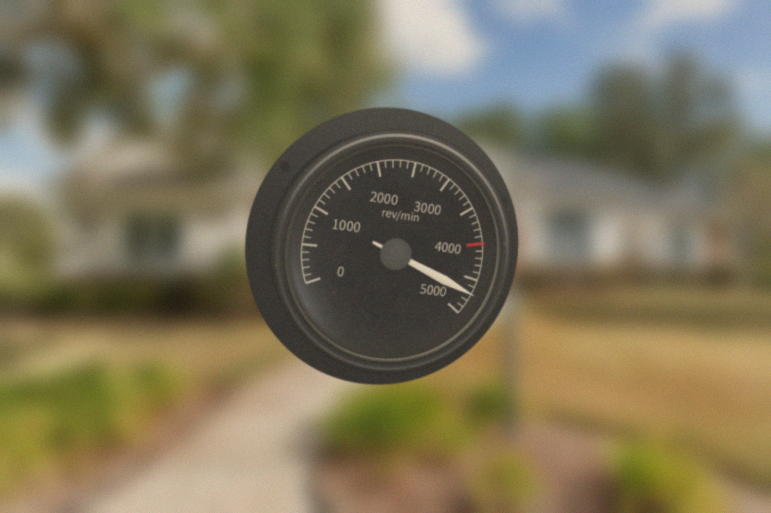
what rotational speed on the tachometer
4700 rpm
